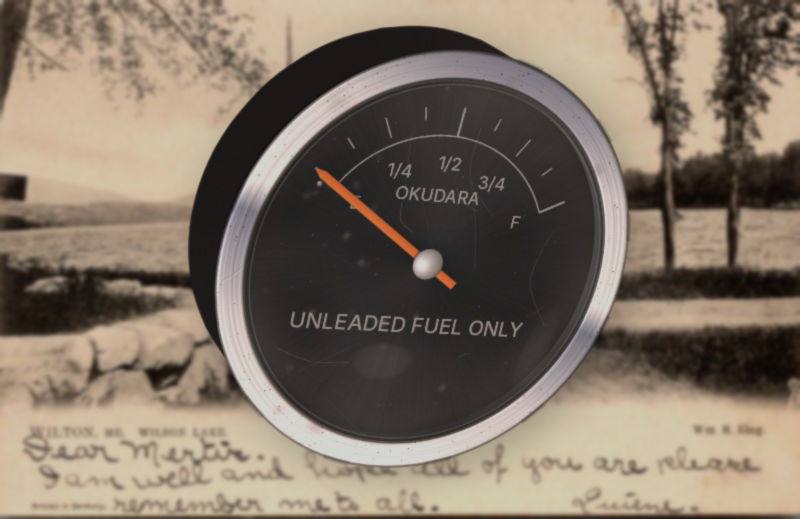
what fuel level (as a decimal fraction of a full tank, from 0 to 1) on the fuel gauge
0
